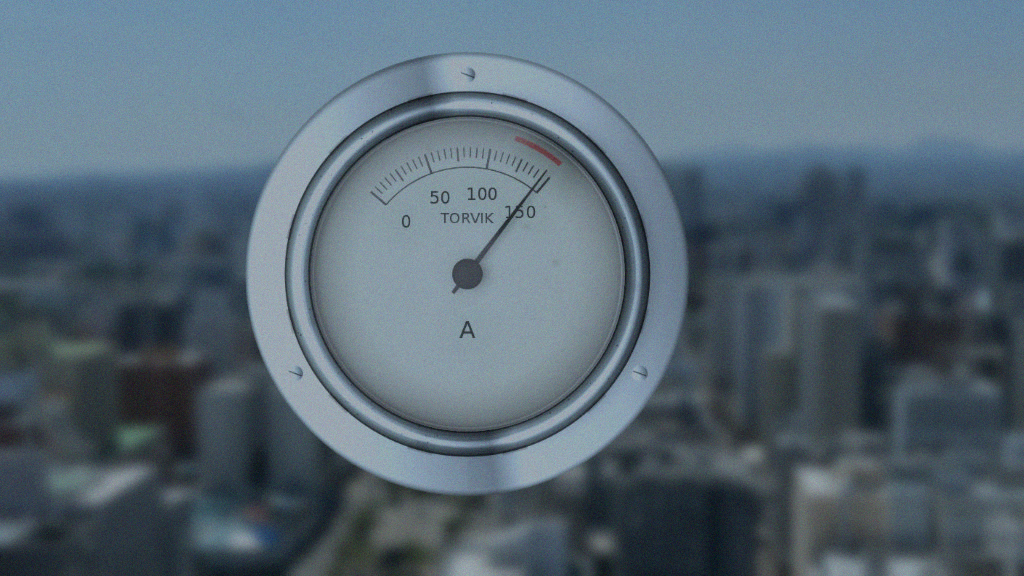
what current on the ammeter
145 A
